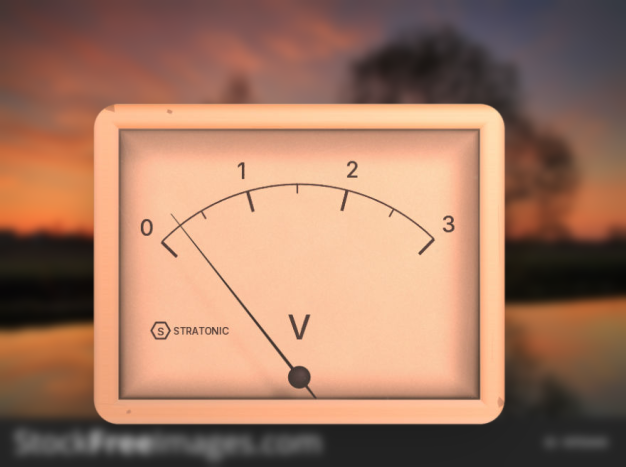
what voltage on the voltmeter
0.25 V
